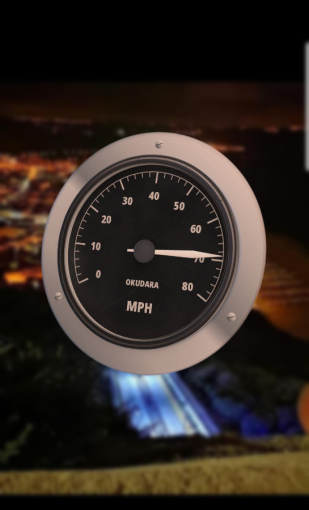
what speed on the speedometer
69 mph
